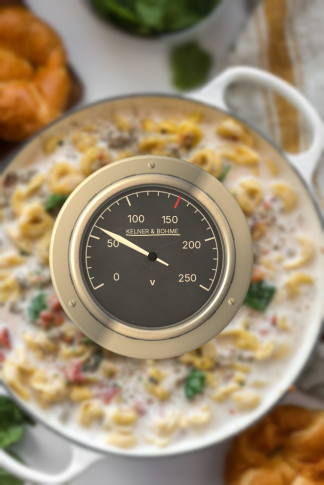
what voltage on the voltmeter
60 V
